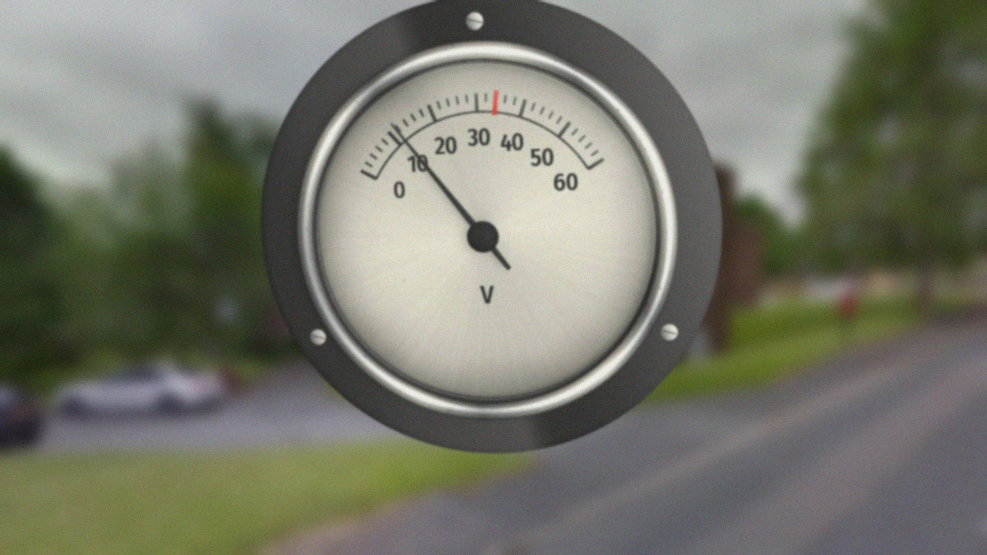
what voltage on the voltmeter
12 V
